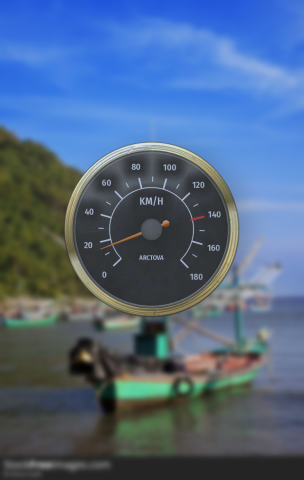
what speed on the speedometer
15 km/h
